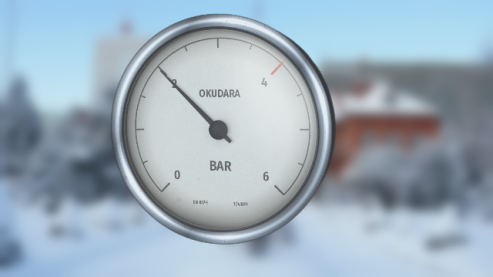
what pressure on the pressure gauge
2 bar
